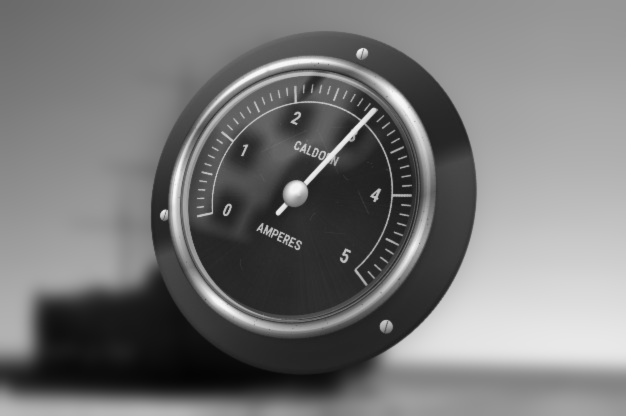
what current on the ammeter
3 A
